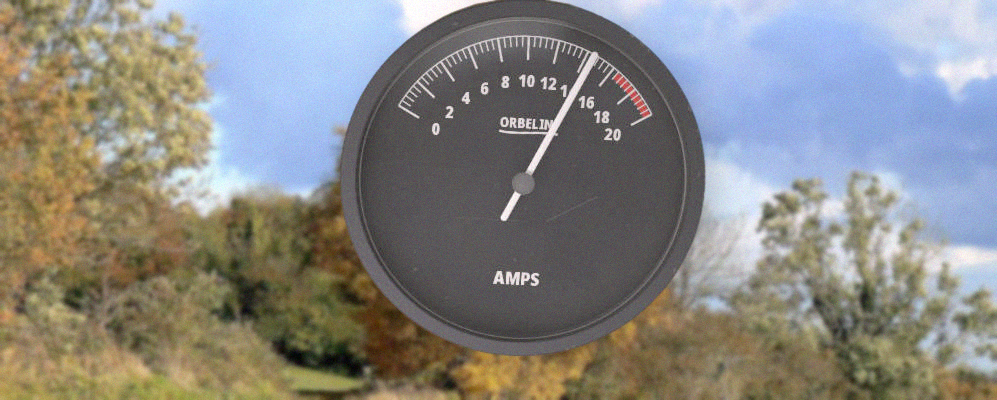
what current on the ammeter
14.4 A
